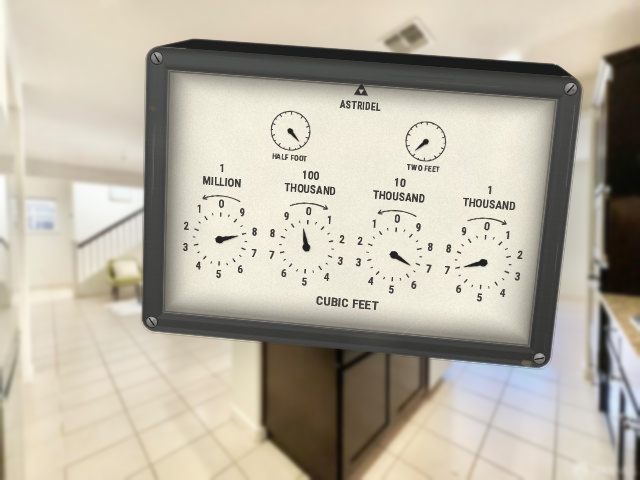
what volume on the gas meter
796700 ft³
